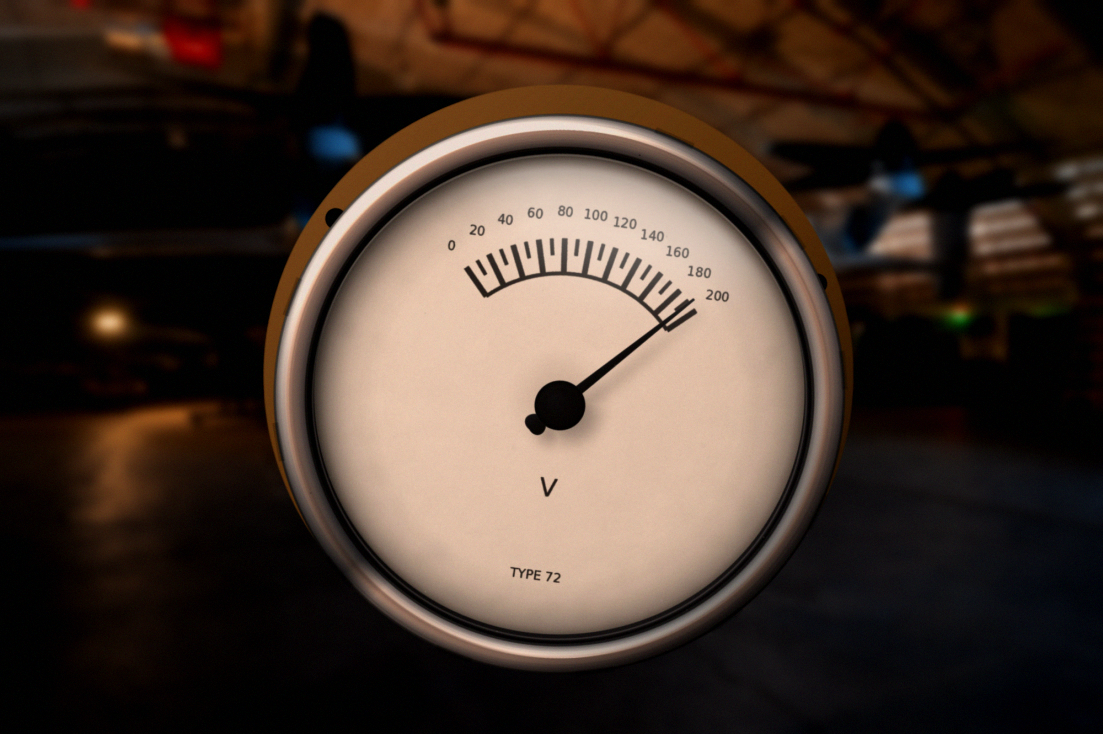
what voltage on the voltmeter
190 V
